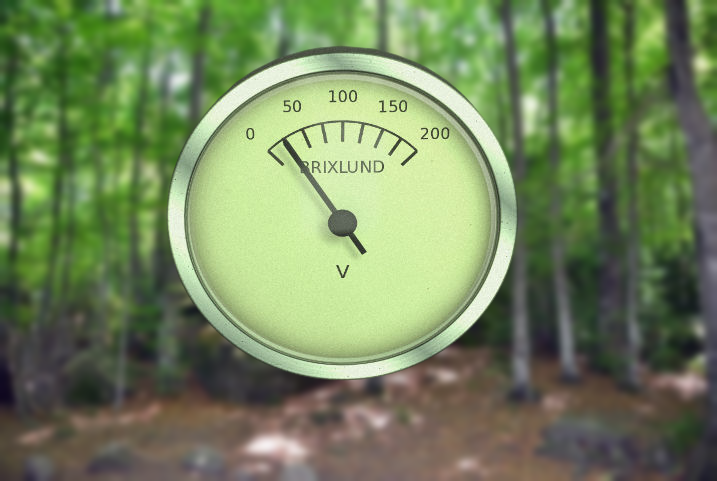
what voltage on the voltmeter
25 V
